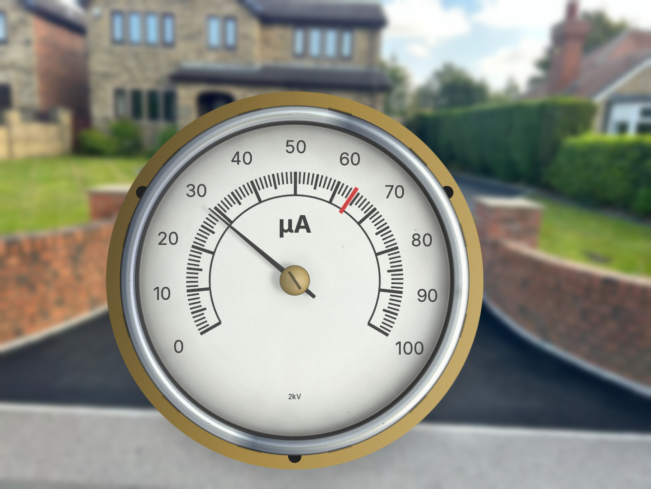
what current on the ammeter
29 µA
